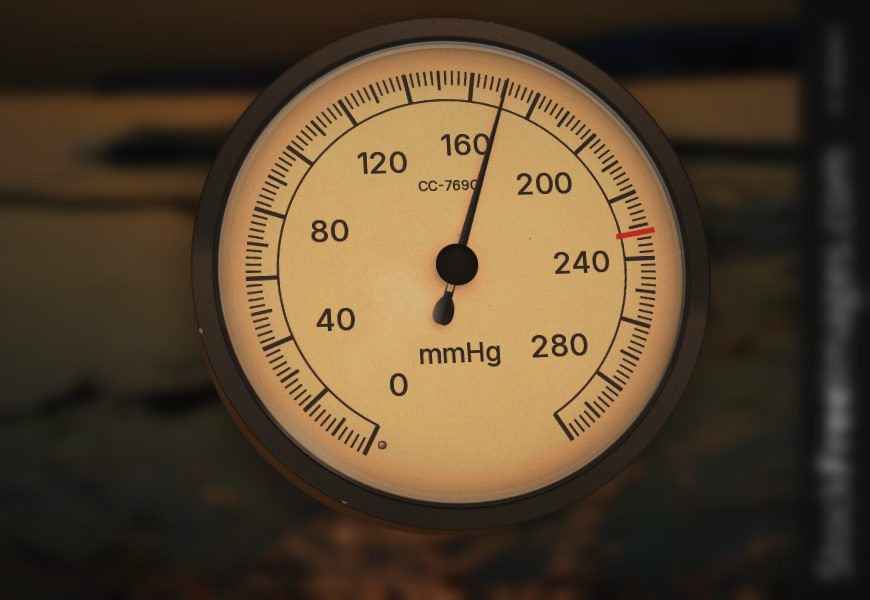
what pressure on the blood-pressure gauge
170 mmHg
